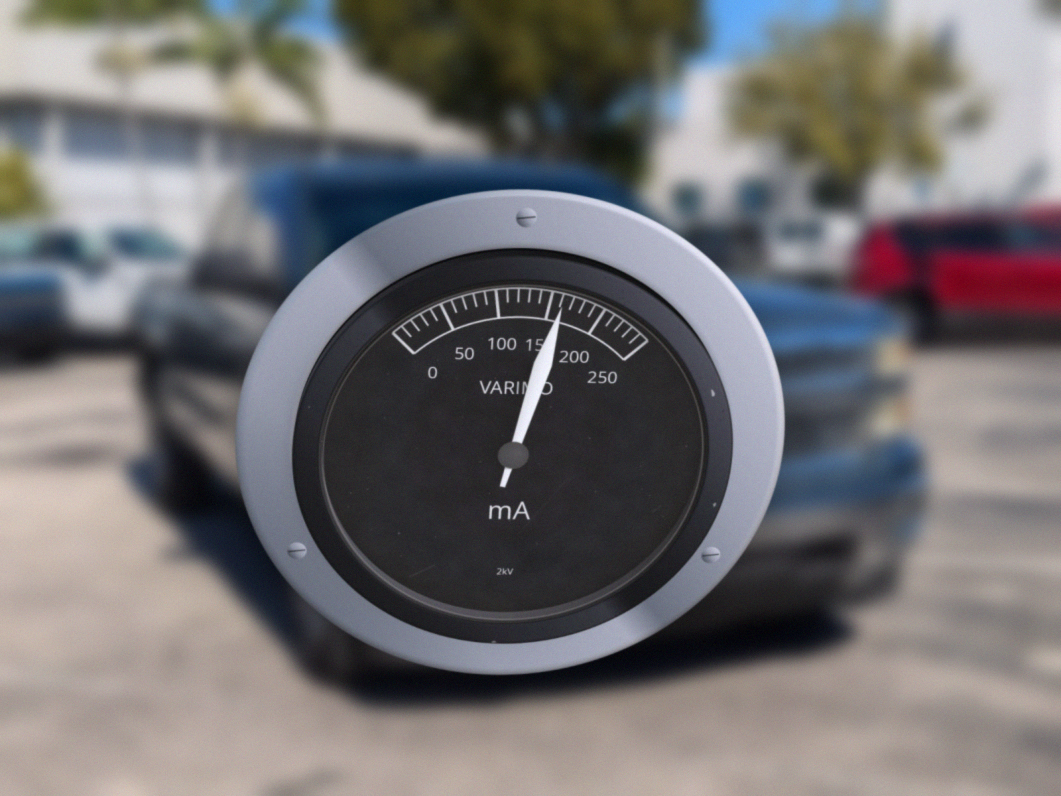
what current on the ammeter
160 mA
